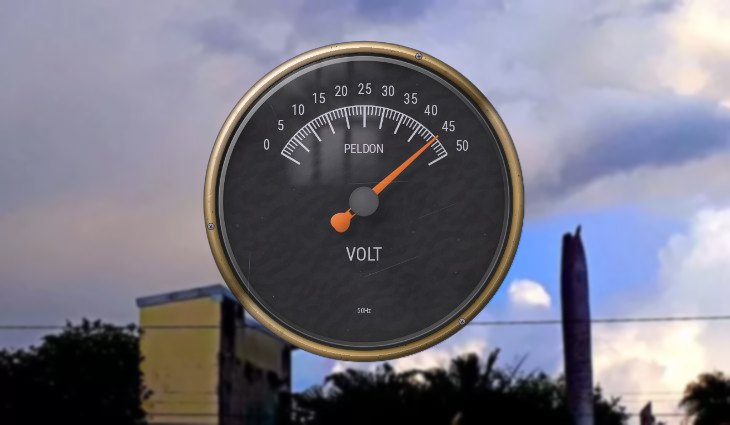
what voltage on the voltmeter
45 V
